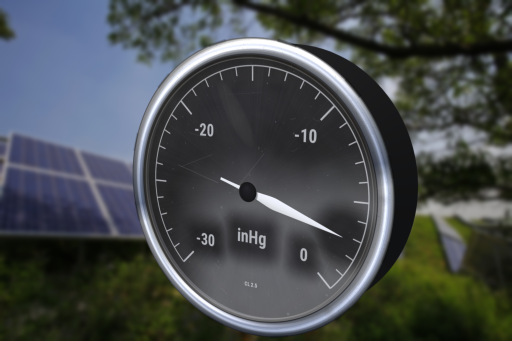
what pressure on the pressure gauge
-3 inHg
